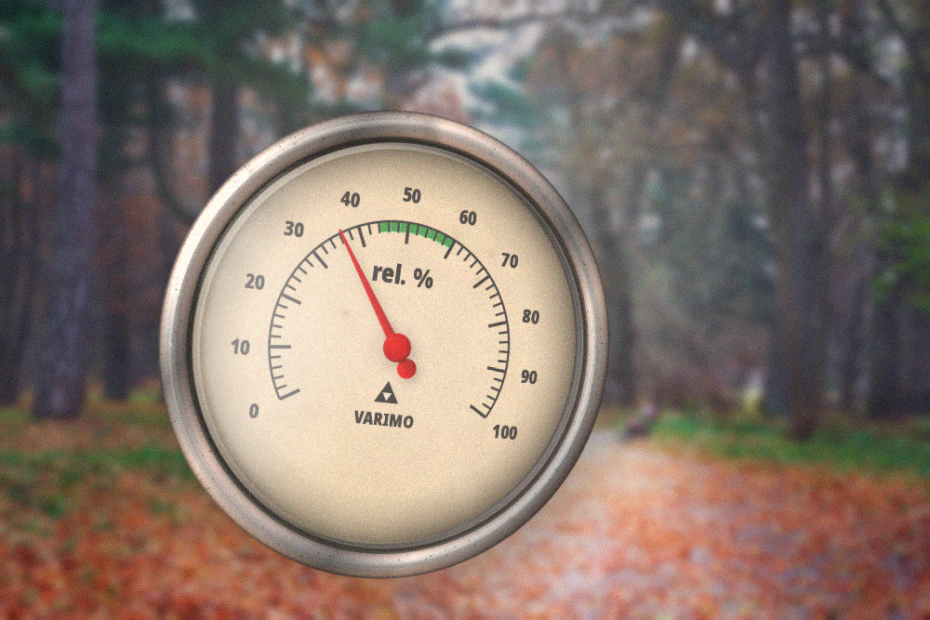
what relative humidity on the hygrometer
36 %
